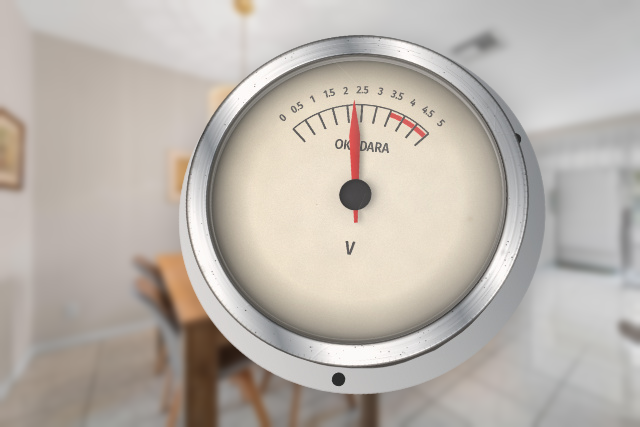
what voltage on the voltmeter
2.25 V
